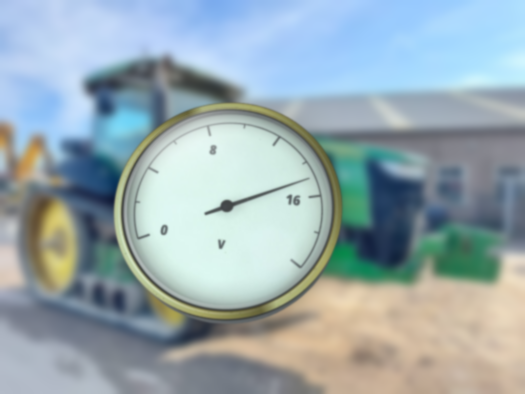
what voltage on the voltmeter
15 V
